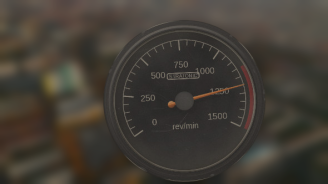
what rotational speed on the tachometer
1250 rpm
